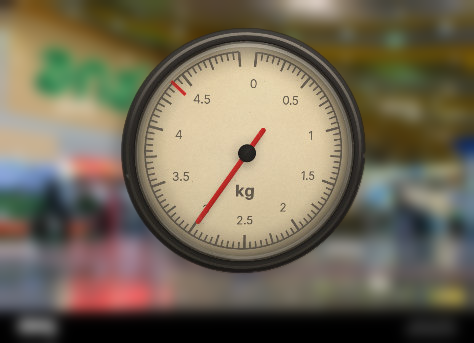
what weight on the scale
3 kg
